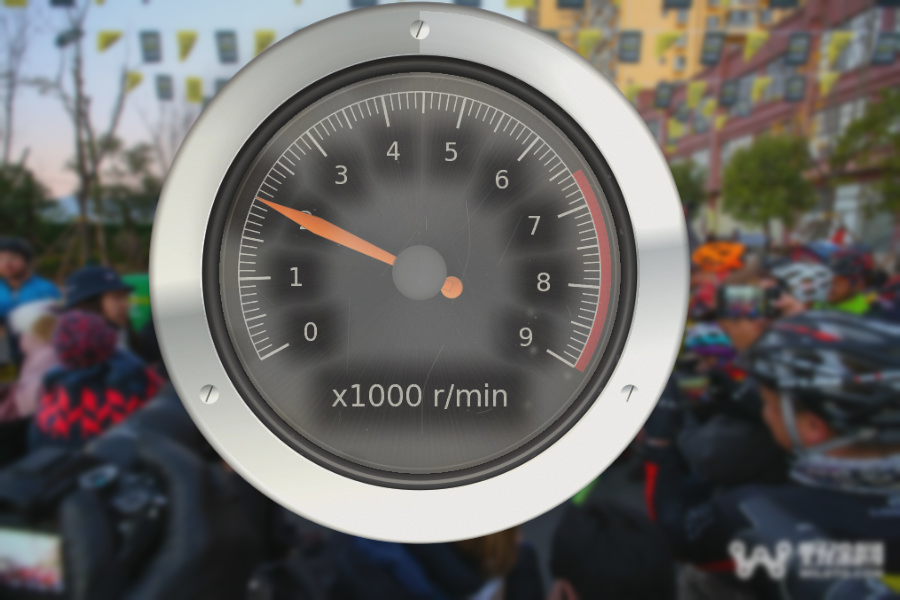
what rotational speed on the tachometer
2000 rpm
